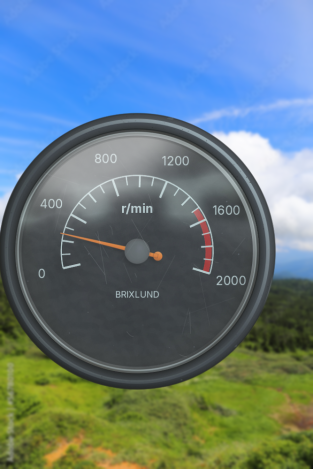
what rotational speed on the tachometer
250 rpm
